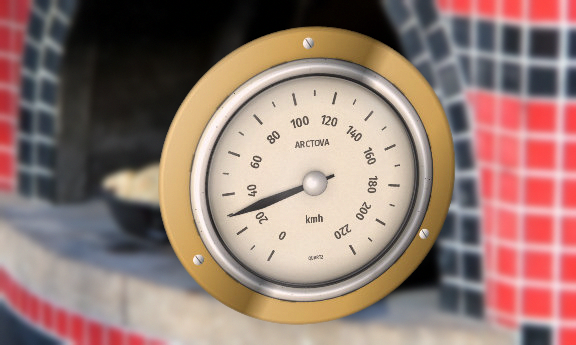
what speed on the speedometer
30 km/h
